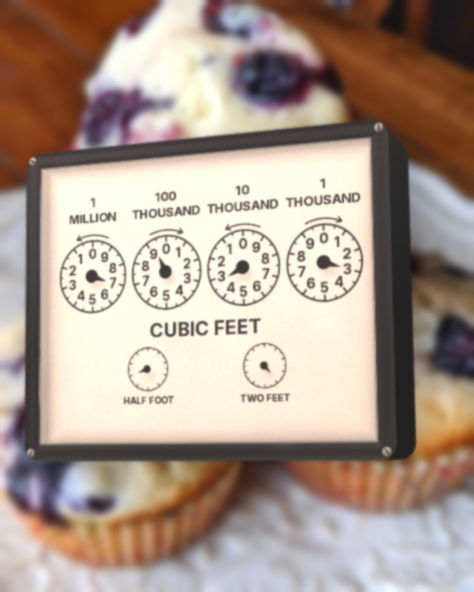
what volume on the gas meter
693300 ft³
